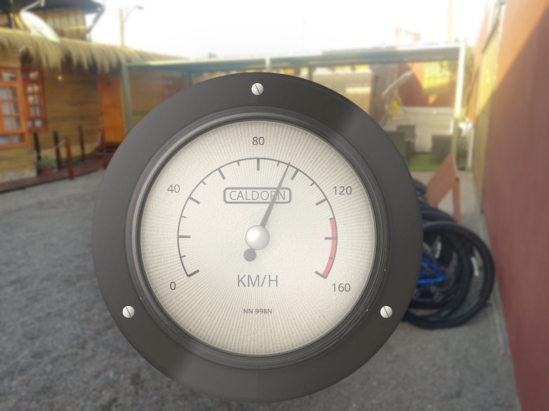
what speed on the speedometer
95 km/h
